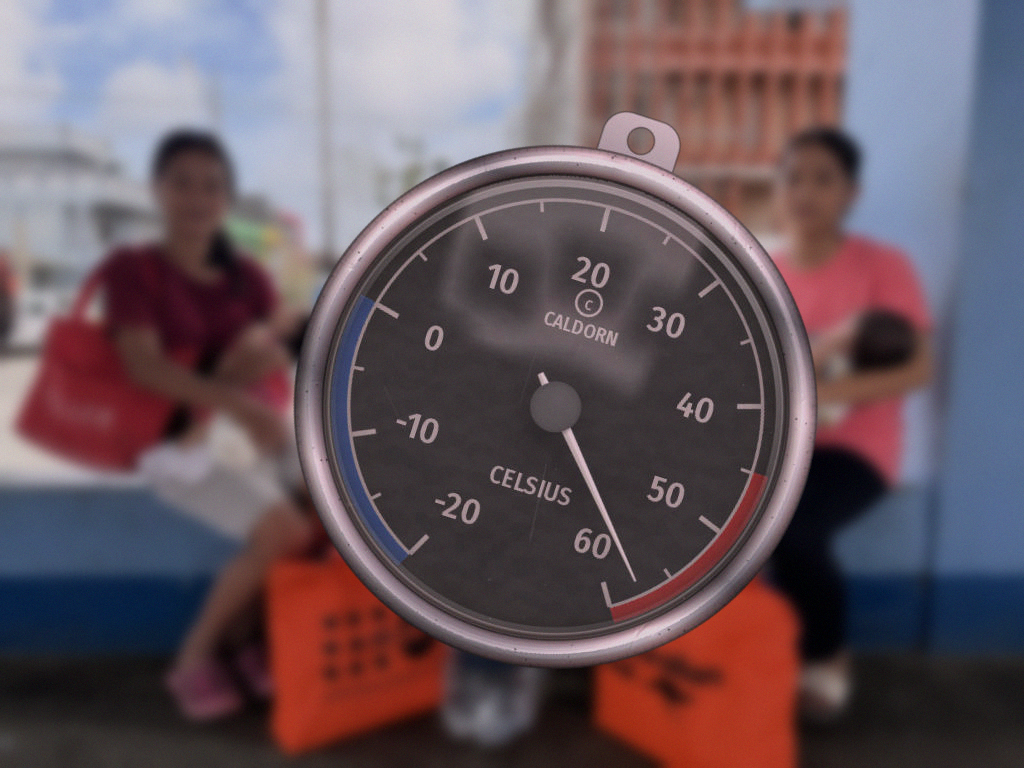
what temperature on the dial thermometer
57.5 °C
